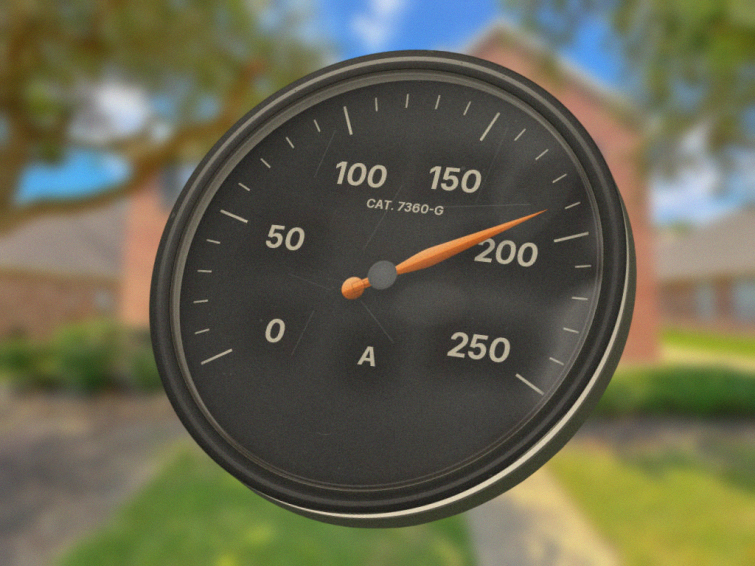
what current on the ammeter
190 A
